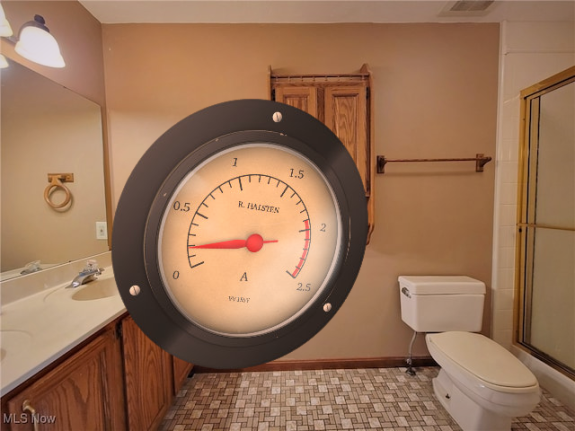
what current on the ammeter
0.2 A
